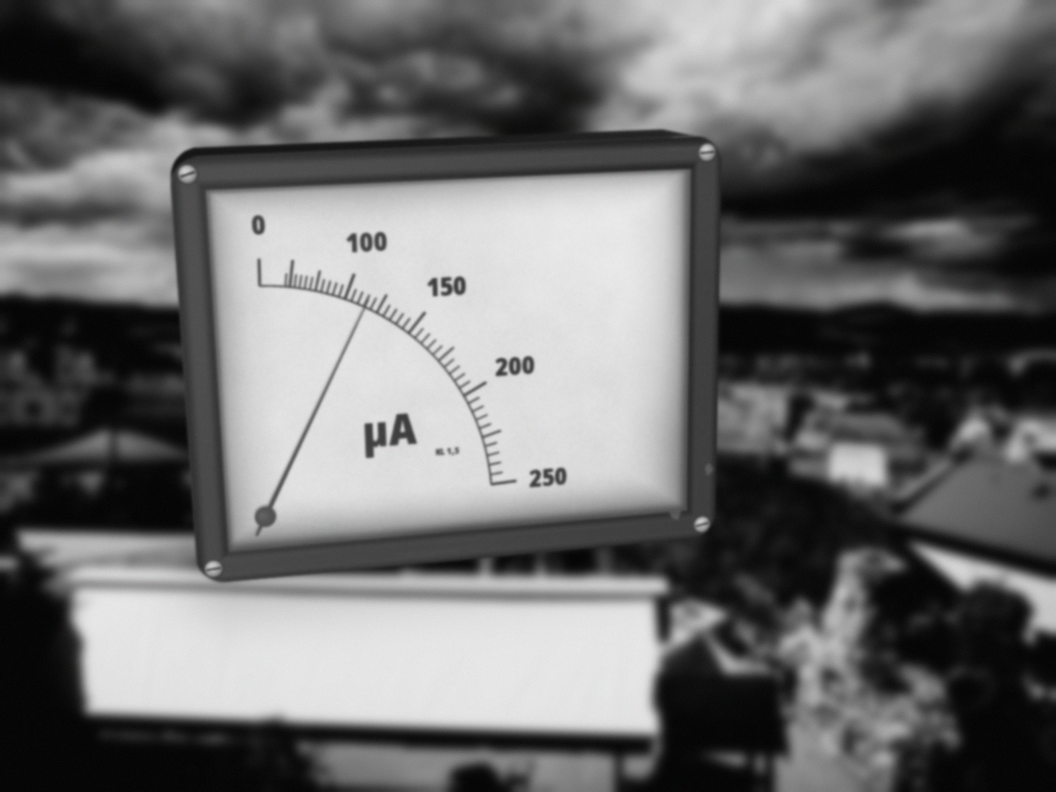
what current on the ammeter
115 µA
